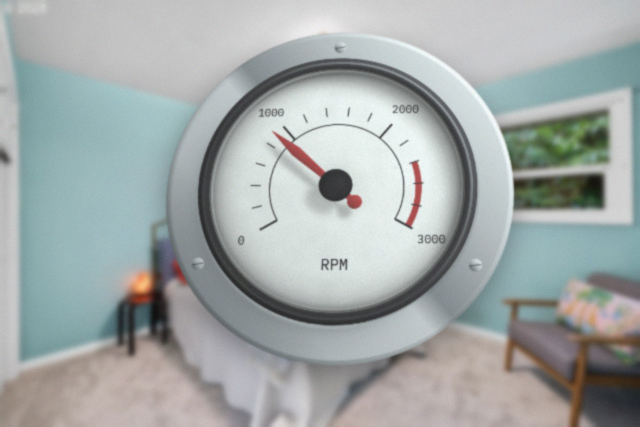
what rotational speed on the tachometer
900 rpm
